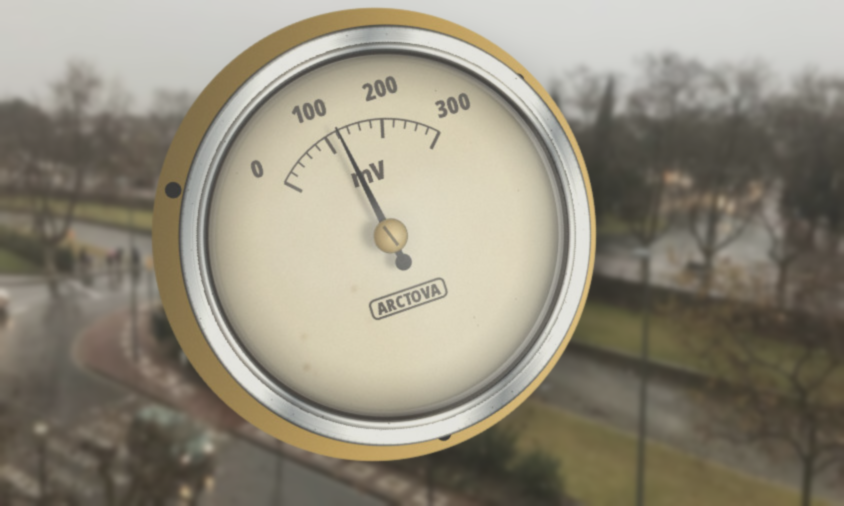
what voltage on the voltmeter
120 mV
